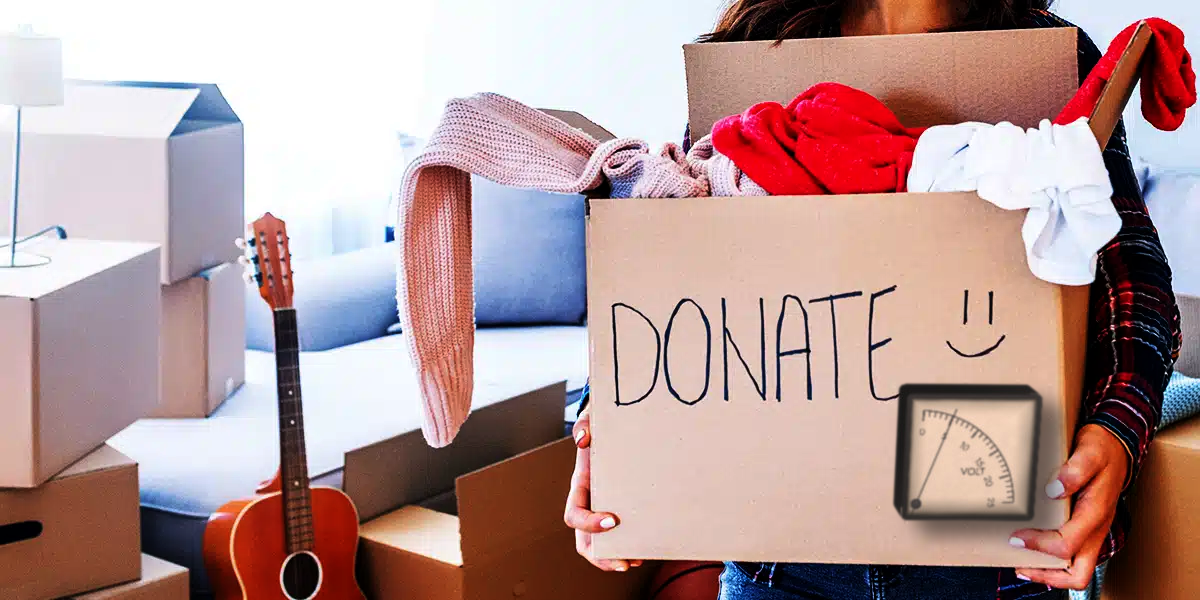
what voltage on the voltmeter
5 V
